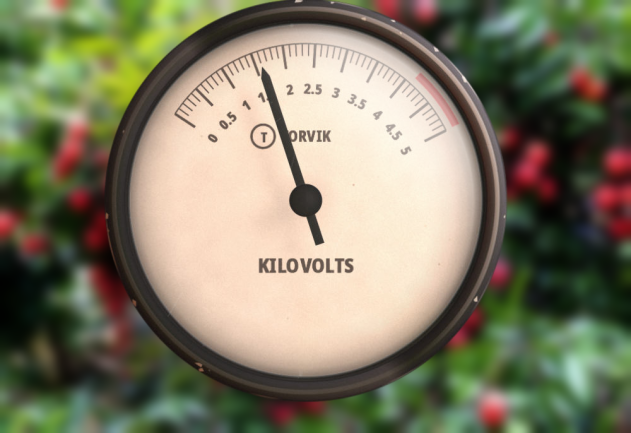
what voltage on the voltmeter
1.6 kV
